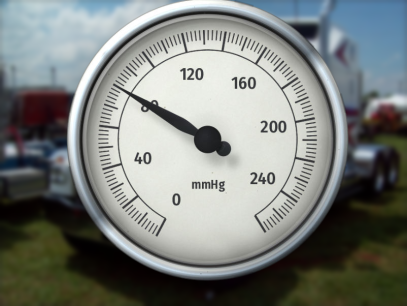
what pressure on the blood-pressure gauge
80 mmHg
